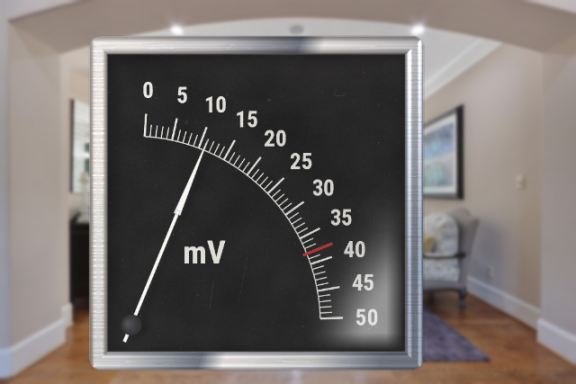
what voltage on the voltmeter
11 mV
